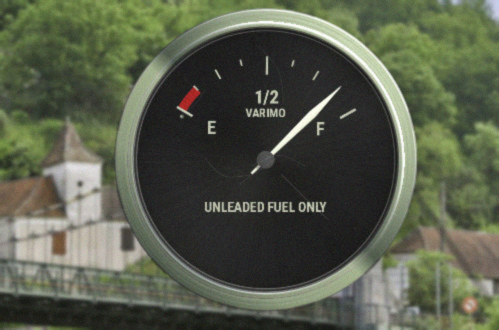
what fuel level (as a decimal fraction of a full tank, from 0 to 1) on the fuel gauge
0.875
